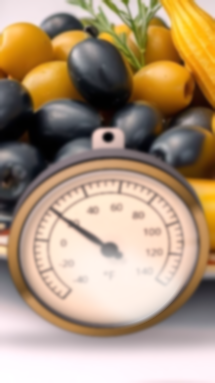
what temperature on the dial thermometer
20 °F
